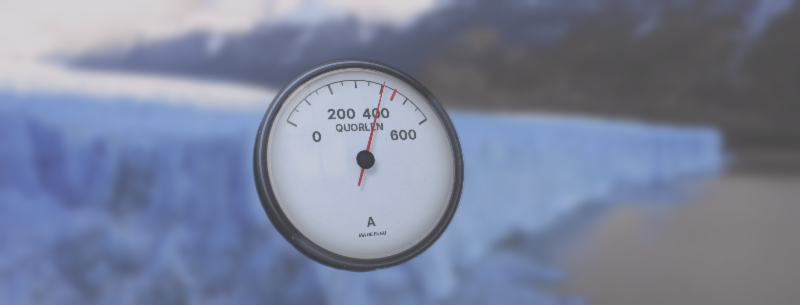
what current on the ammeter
400 A
